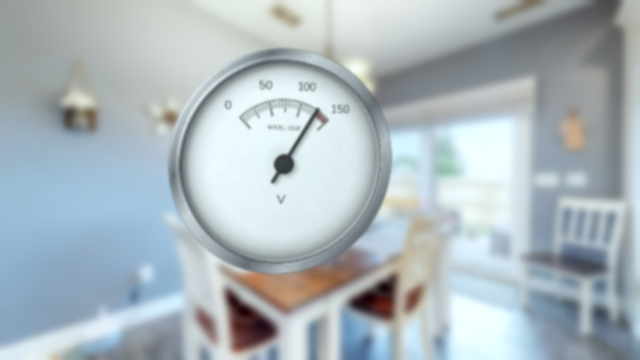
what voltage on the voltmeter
125 V
